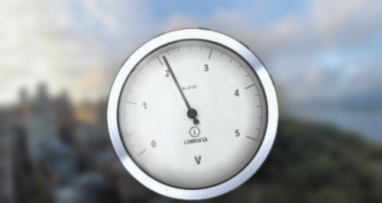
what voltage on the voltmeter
2.1 V
